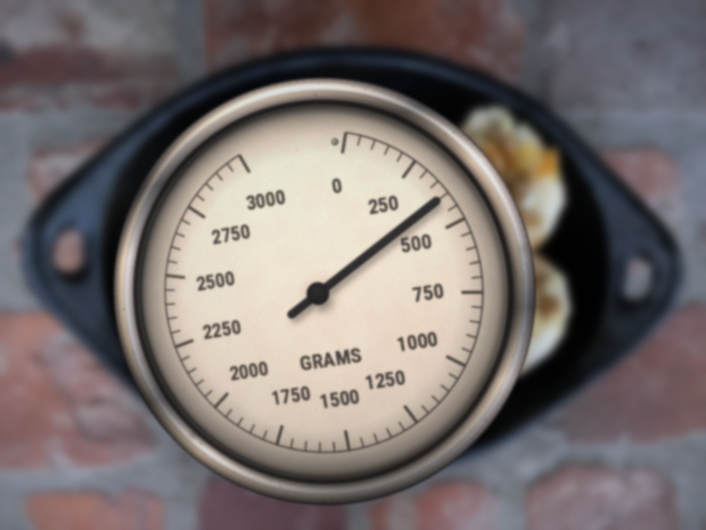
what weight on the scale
400 g
